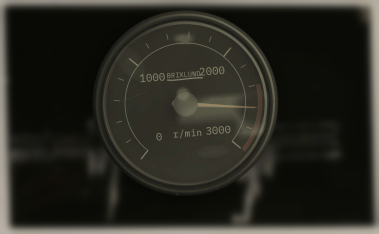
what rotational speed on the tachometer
2600 rpm
